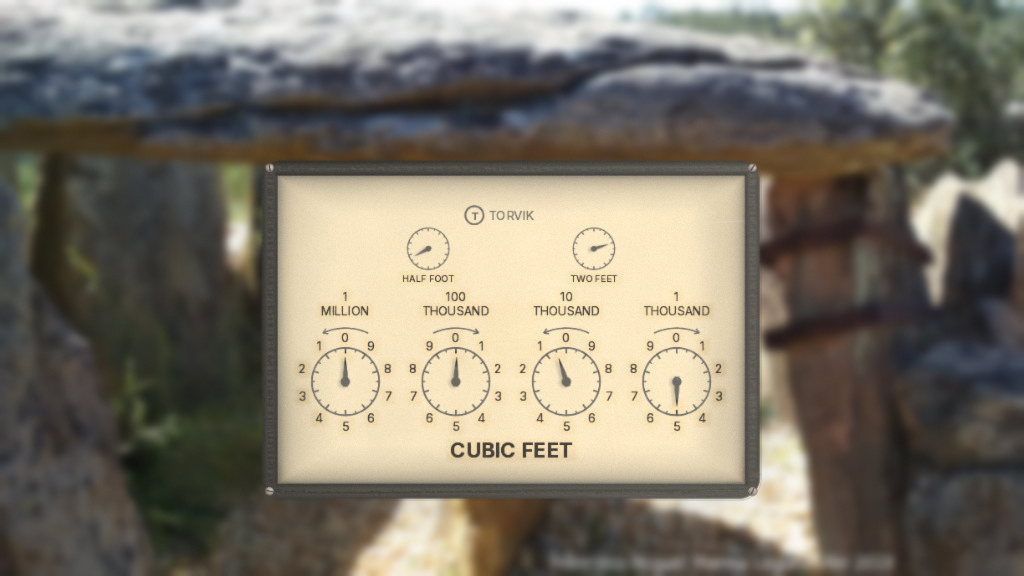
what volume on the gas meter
500 ft³
